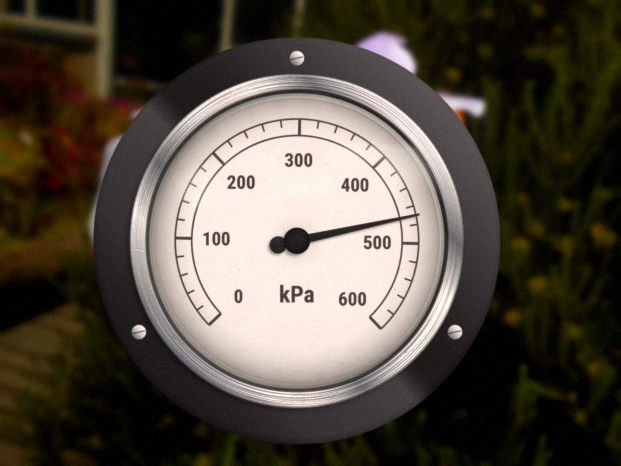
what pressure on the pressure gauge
470 kPa
